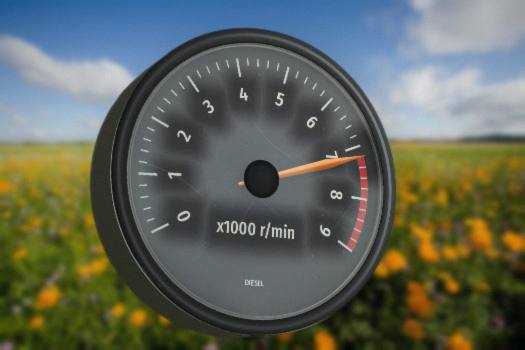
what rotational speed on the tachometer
7200 rpm
